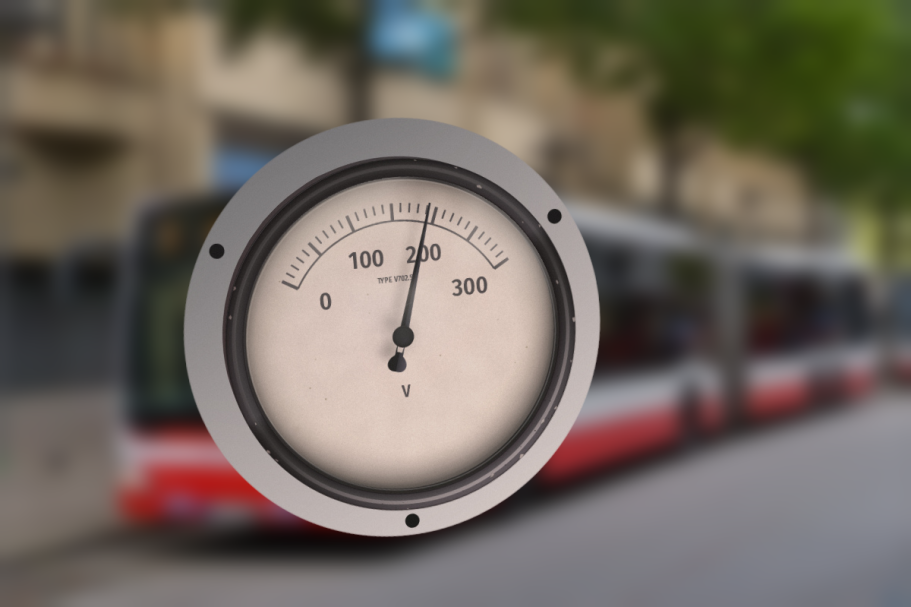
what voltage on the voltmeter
190 V
